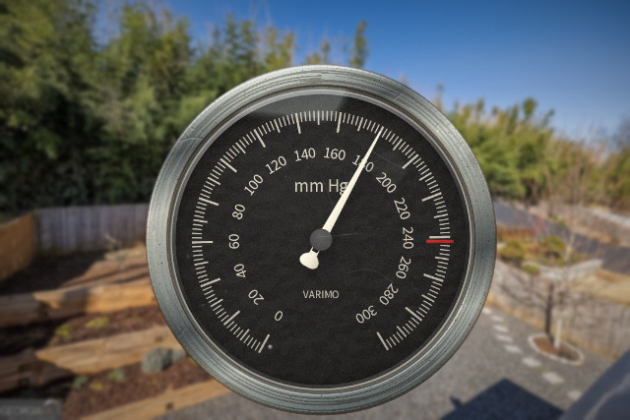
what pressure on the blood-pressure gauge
180 mmHg
